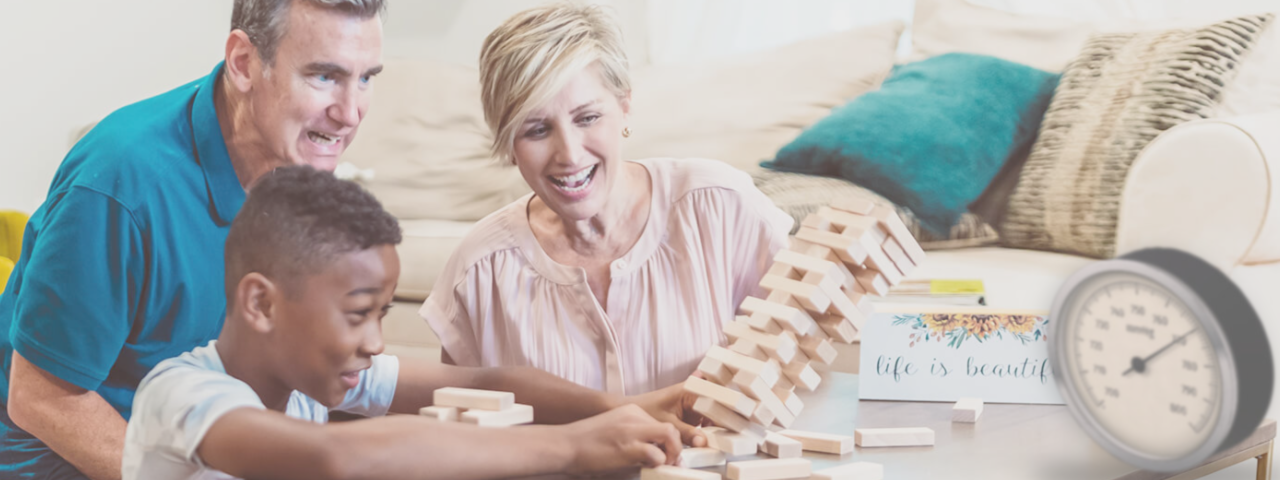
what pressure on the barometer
770 mmHg
